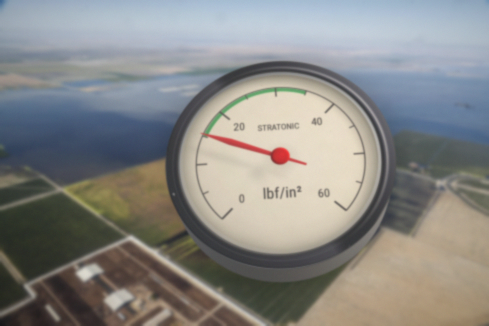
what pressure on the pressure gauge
15 psi
